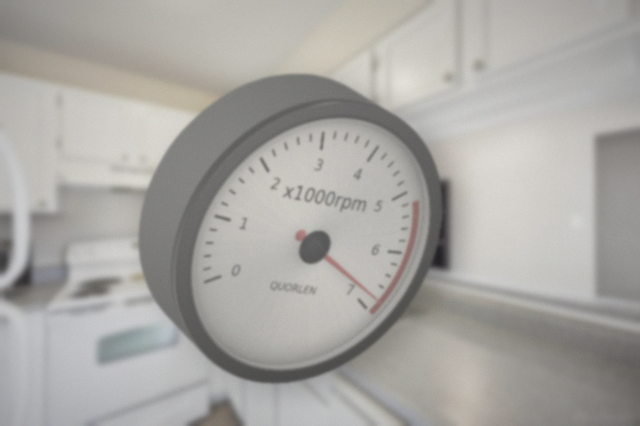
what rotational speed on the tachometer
6800 rpm
